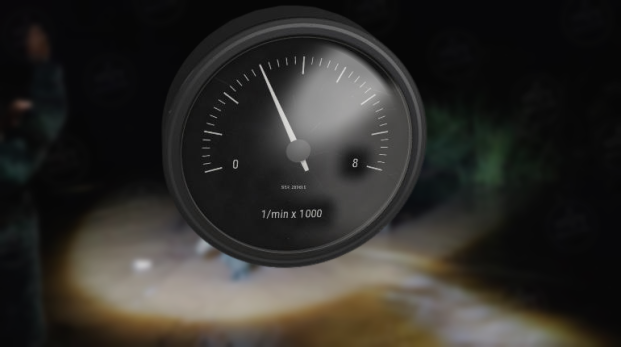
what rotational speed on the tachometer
3000 rpm
